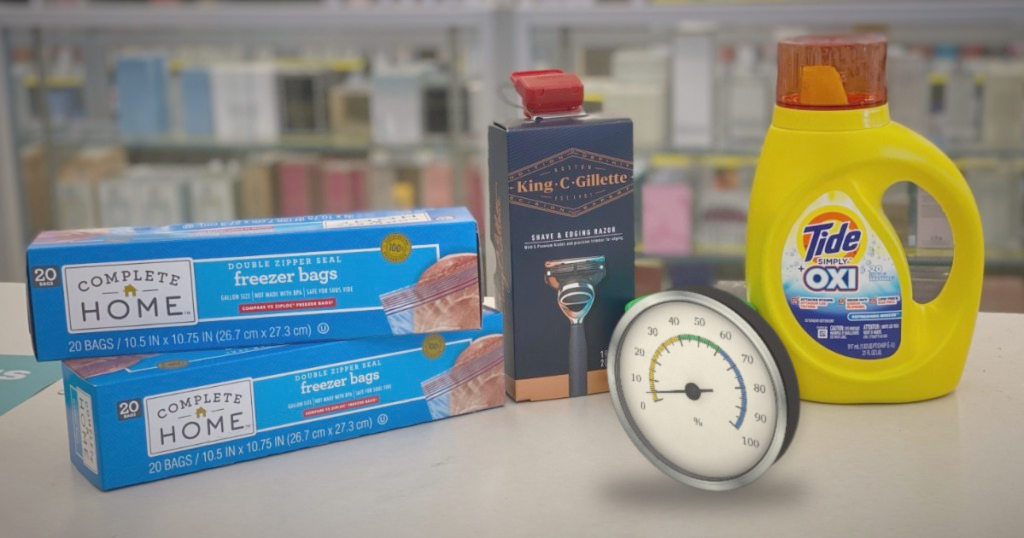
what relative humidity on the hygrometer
5 %
